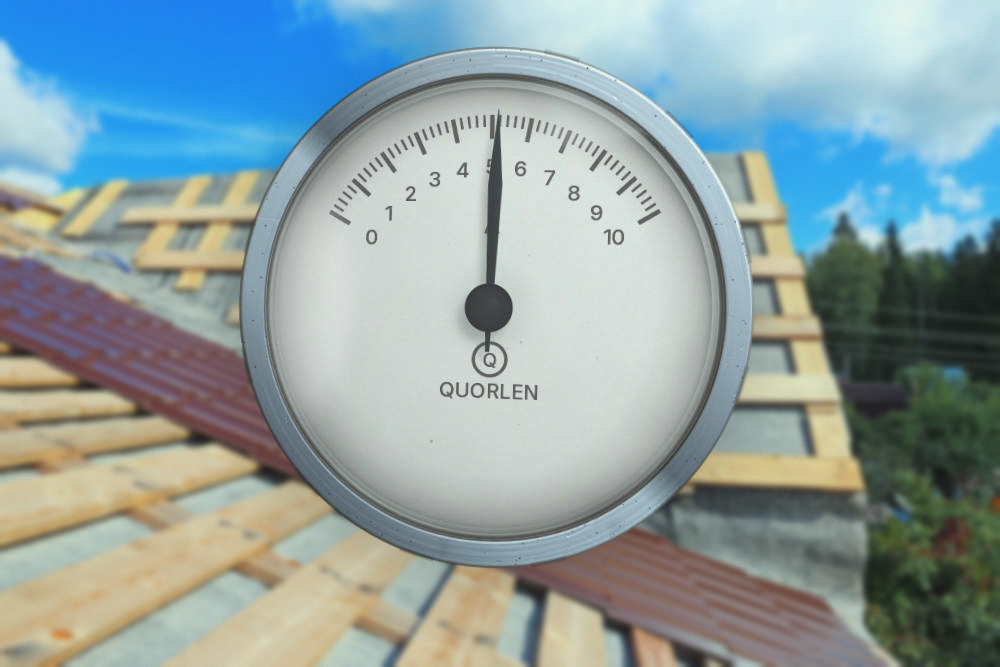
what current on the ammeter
5.2 A
